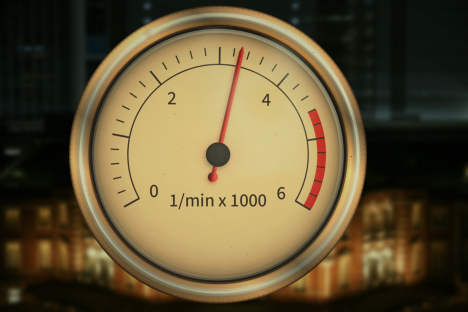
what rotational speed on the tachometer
3300 rpm
